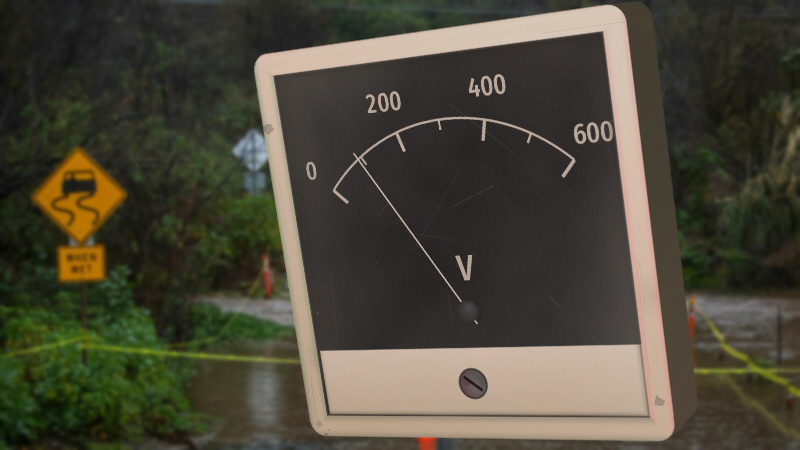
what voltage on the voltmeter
100 V
